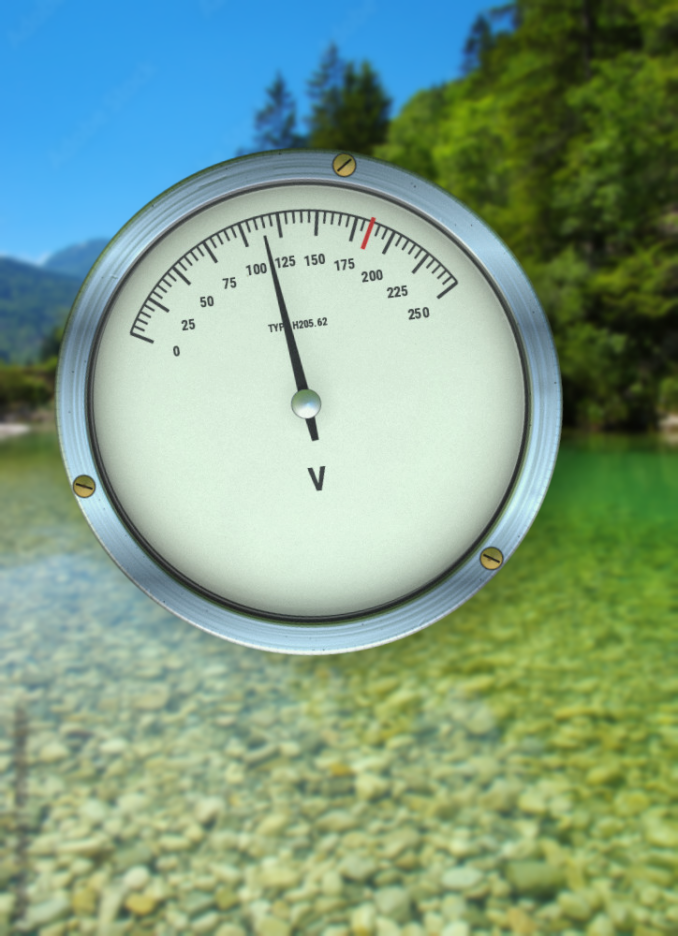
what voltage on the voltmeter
115 V
